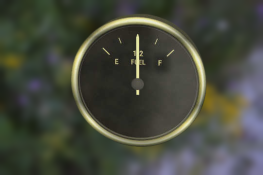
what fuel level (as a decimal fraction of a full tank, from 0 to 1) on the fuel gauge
0.5
